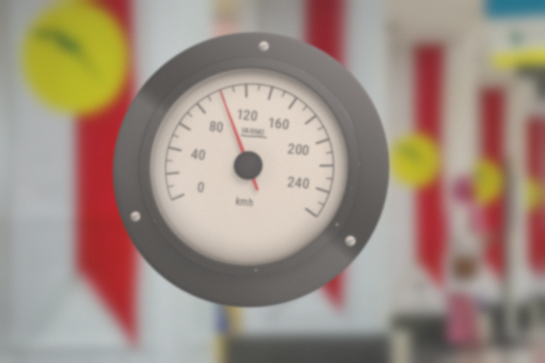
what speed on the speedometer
100 km/h
